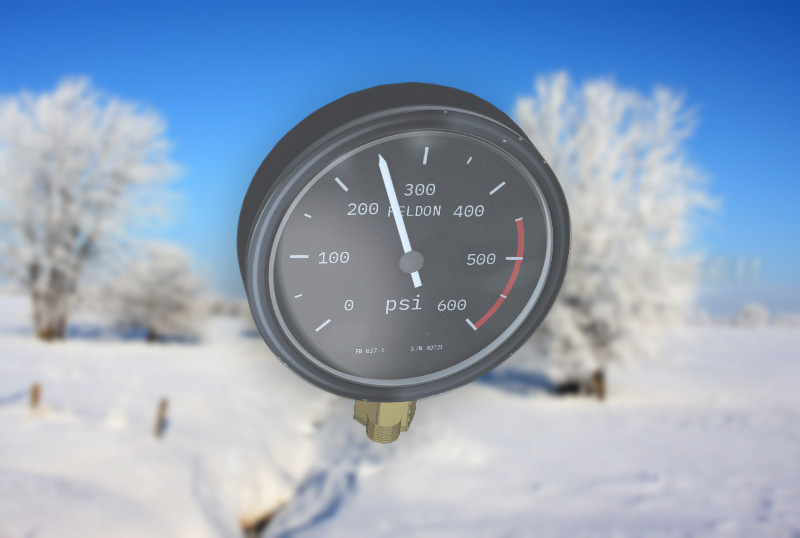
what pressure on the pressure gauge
250 psi
